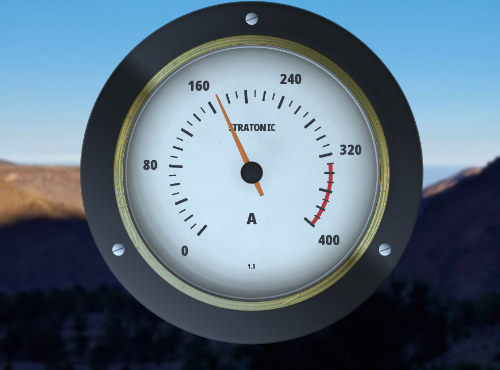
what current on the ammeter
170 A
